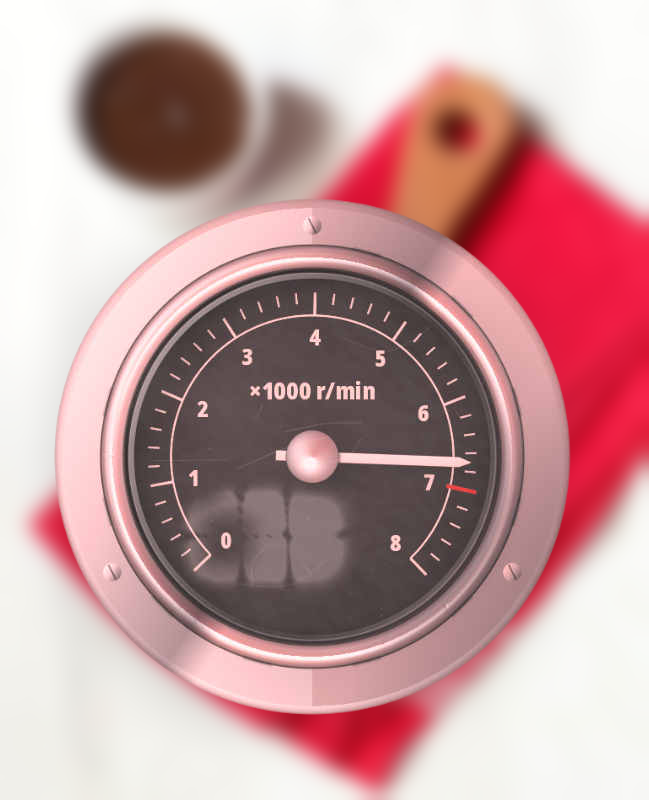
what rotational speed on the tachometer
6700 rpm
